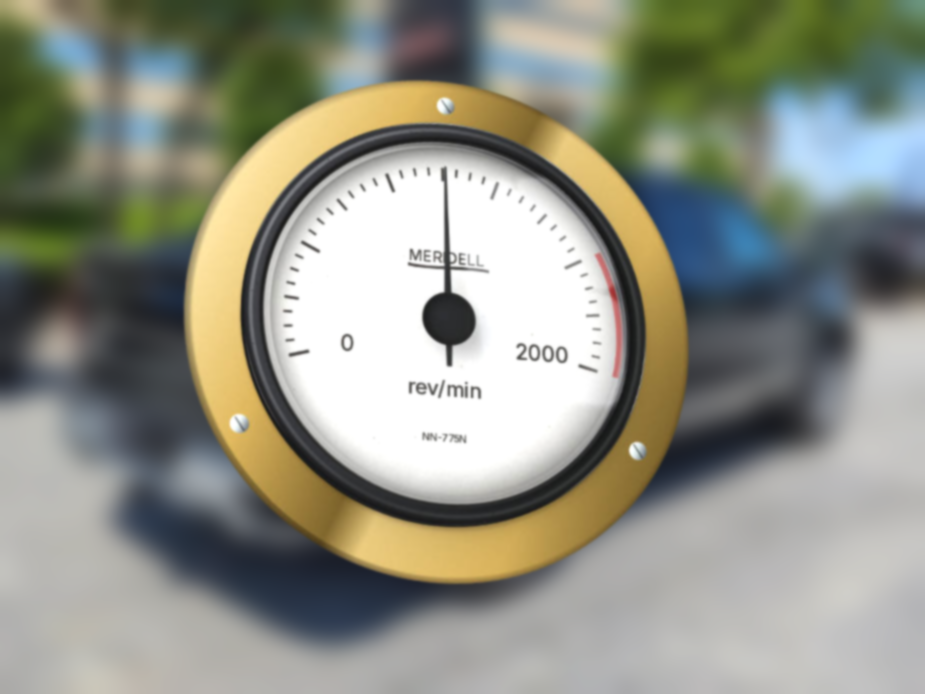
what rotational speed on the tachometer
1000 rpm
